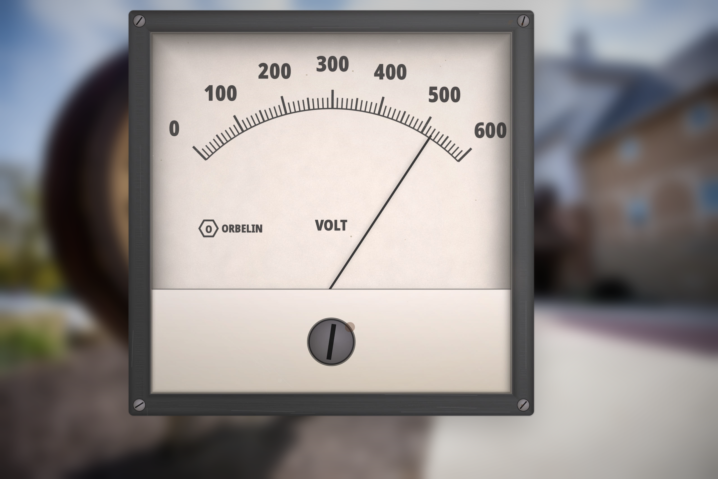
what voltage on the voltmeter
520 V
